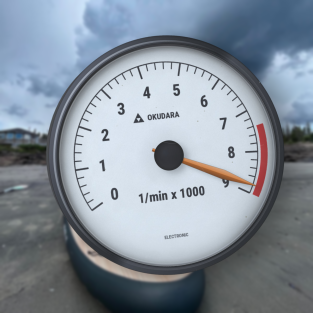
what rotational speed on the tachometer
8800 rpm
